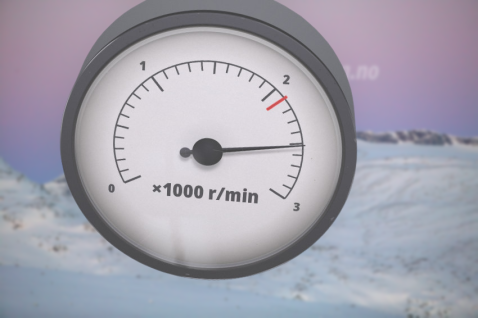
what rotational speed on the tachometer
2500 rpm
